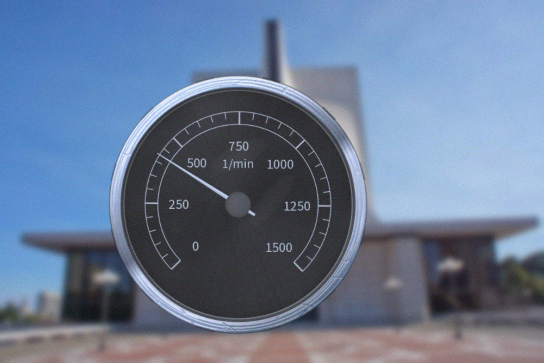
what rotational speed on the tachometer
425 rpm
